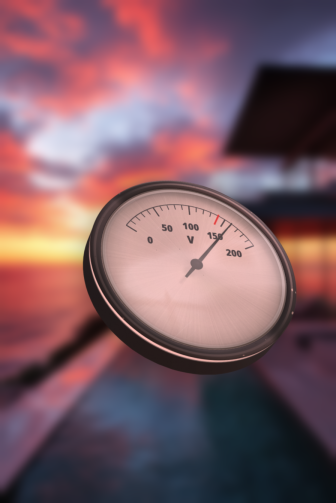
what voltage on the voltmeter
160 V
